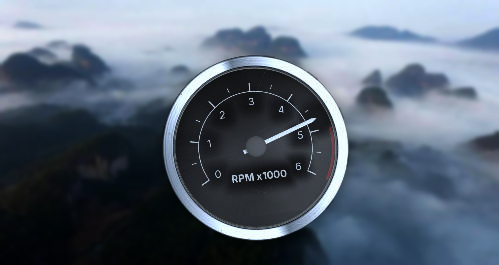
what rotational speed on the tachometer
4750 rpm
